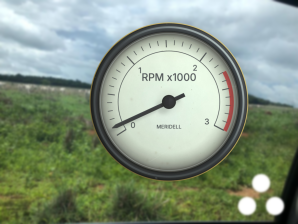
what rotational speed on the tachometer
100 rpm
